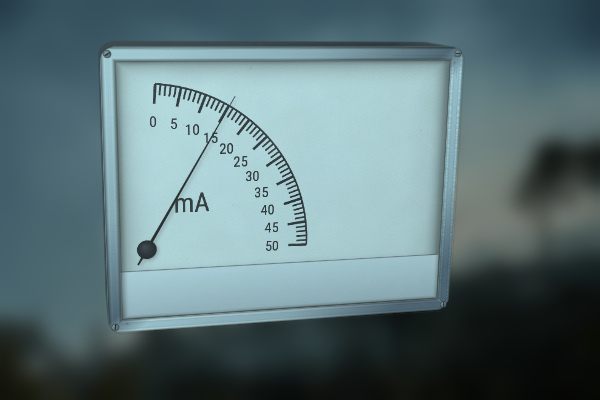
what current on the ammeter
15 mA
